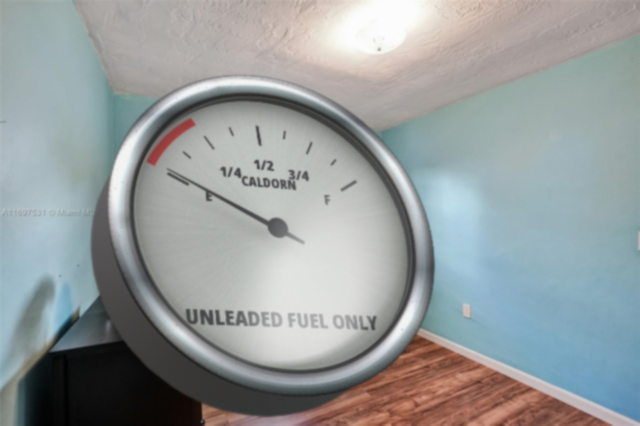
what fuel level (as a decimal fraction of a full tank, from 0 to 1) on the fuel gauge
0
